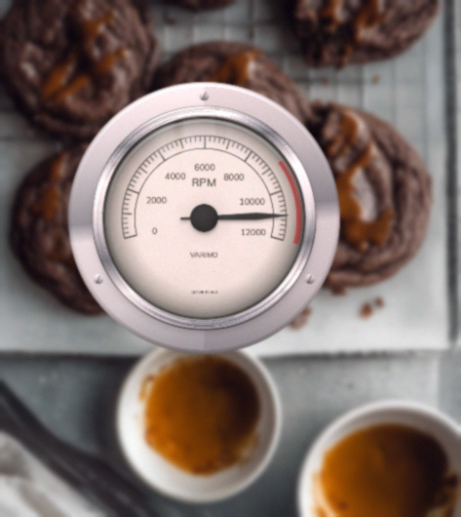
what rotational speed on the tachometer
11000 rpm
